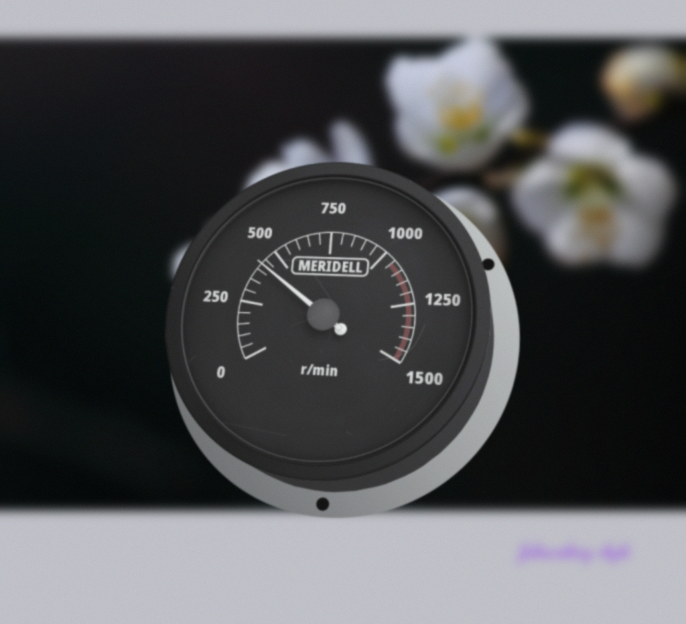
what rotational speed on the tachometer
425 rpm
